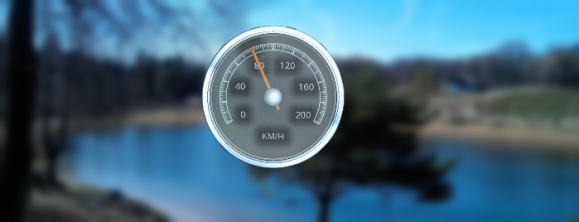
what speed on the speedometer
80 km/h
